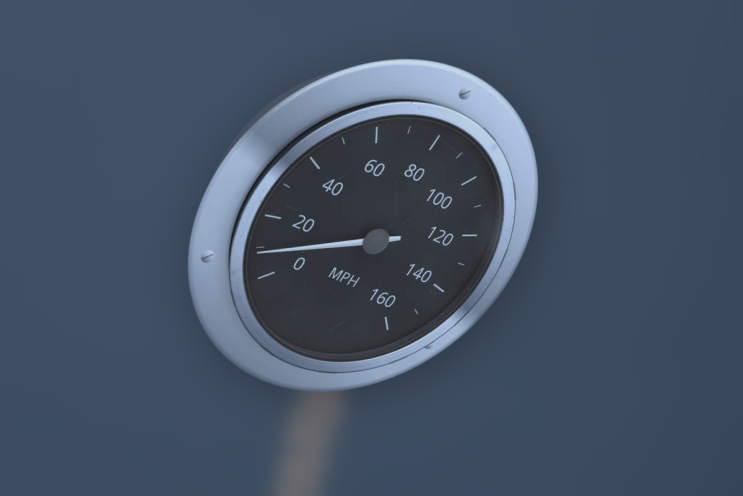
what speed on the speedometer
10 mph
